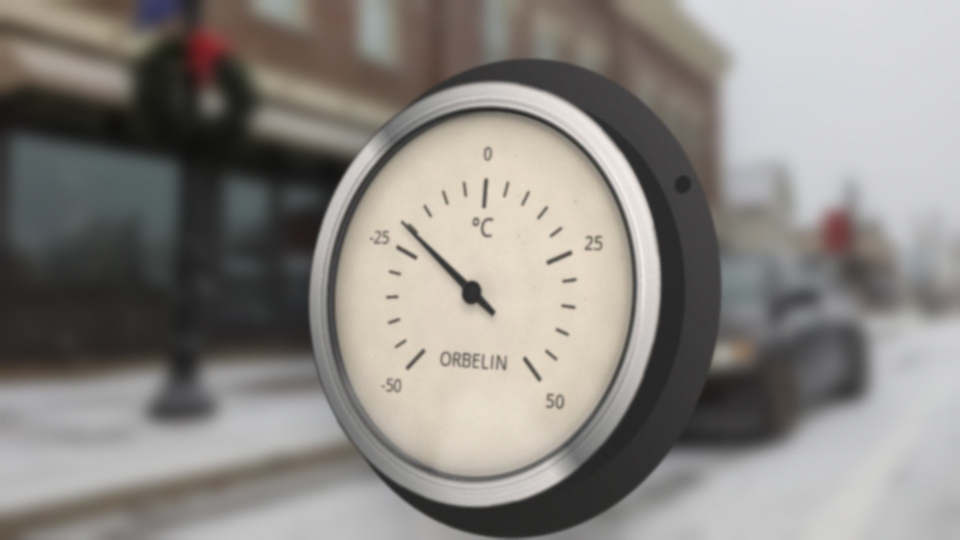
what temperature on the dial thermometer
-20 °C
